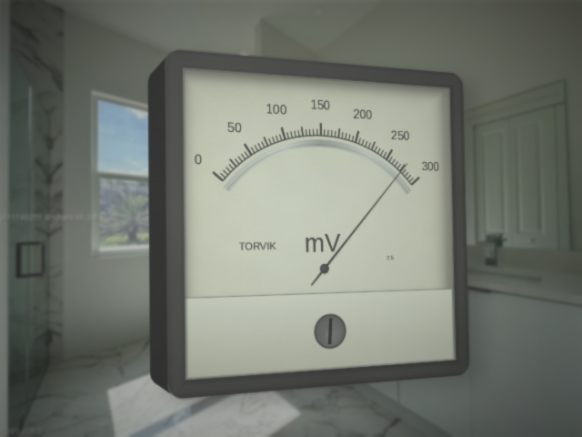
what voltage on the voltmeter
275 mV
